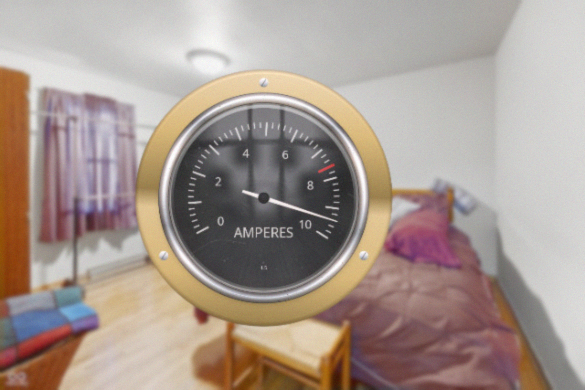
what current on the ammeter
9.4 A
